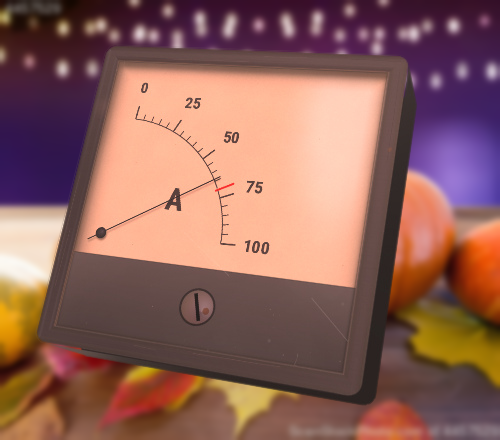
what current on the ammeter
65 A
